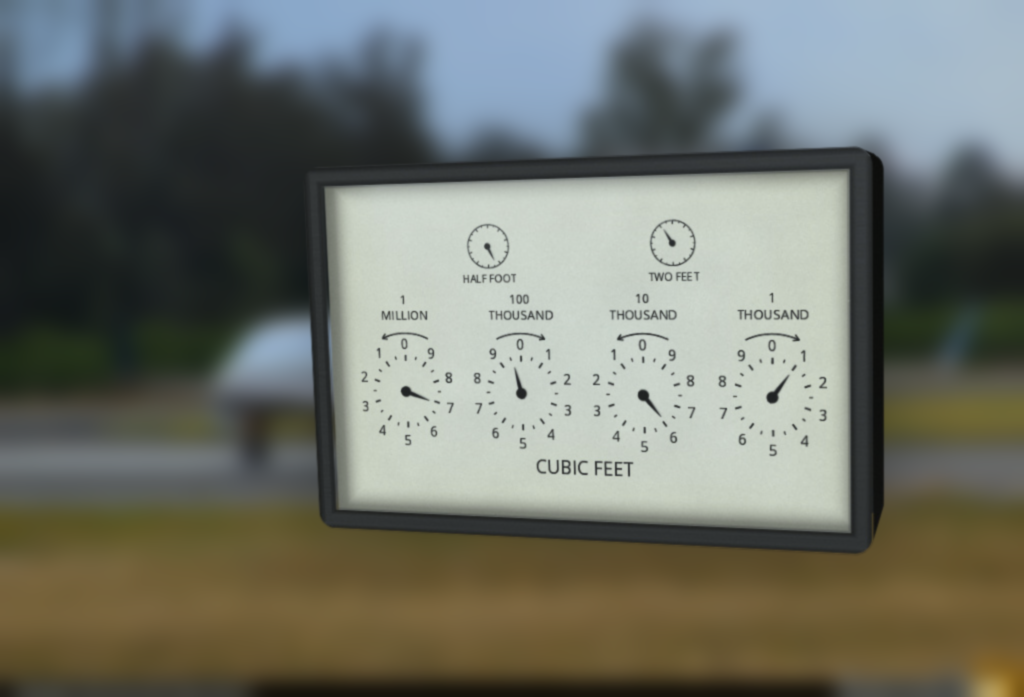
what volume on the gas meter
696100 ft³
